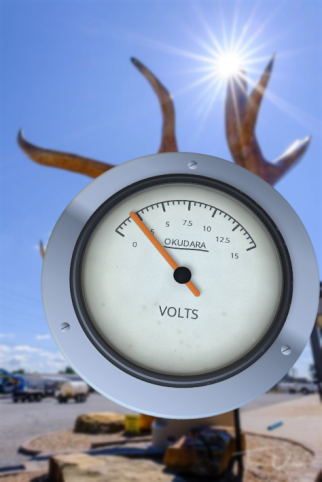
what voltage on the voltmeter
2 V
